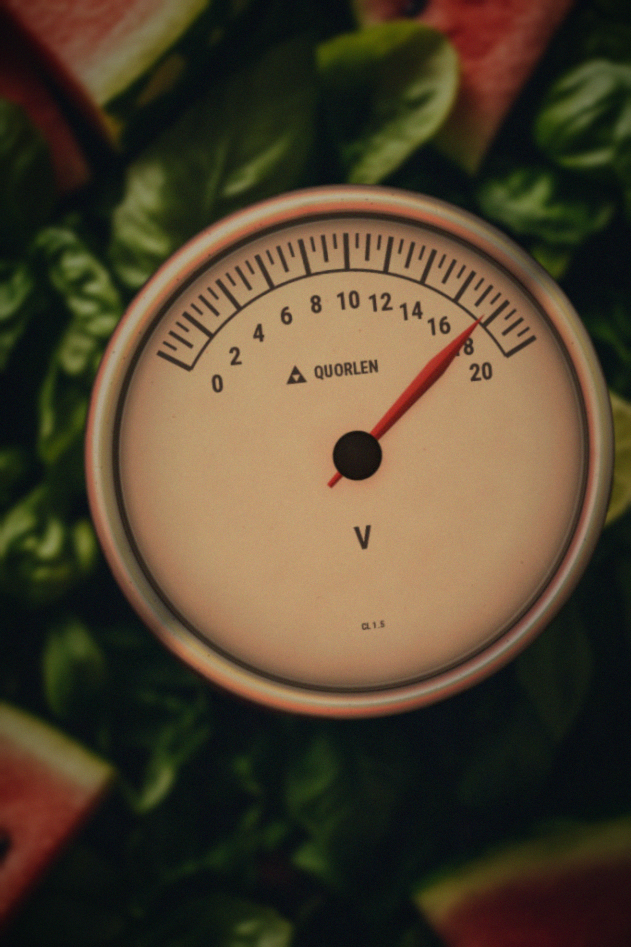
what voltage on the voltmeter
17.5 V
